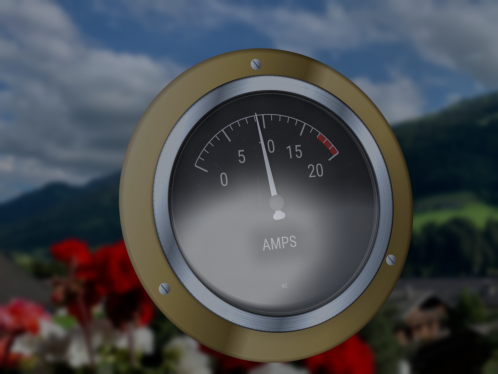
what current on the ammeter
9 A
